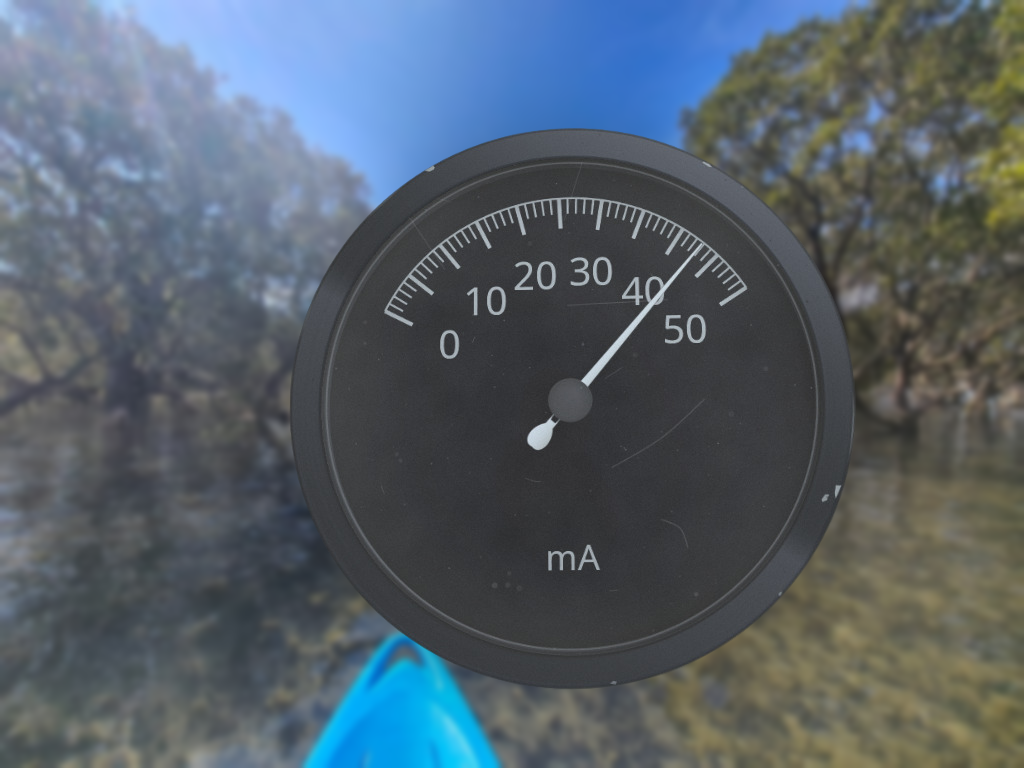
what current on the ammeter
43 mA
